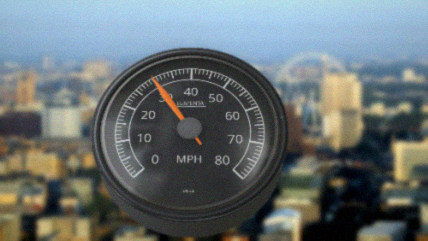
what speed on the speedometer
30 mph
